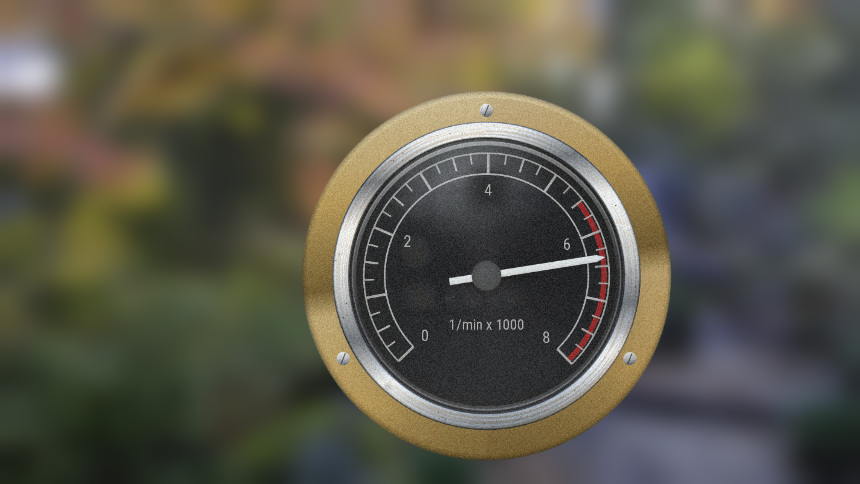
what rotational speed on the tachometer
6375 rpm
